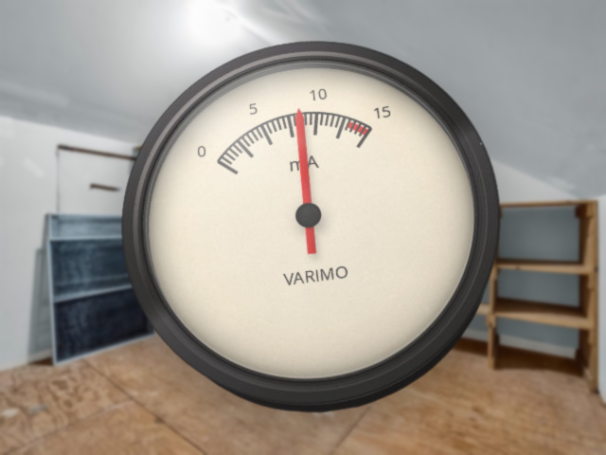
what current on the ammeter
8.5 mA
